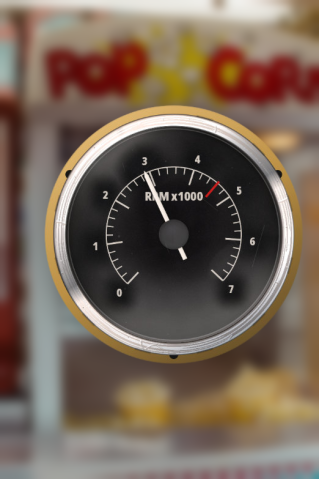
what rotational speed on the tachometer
2900 rpm
